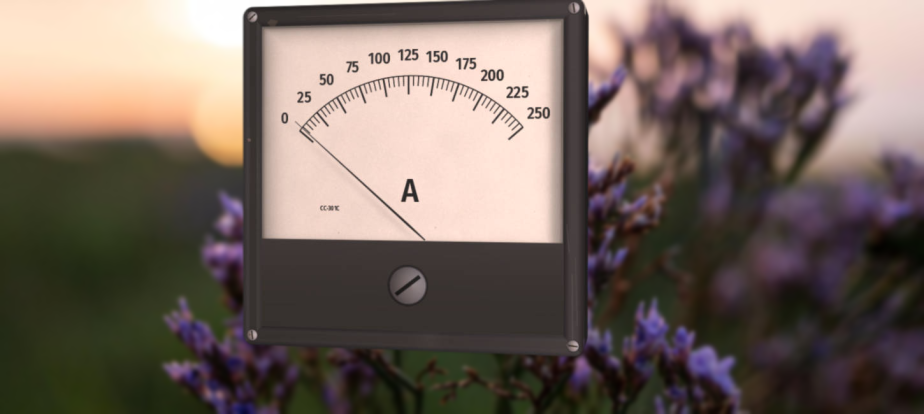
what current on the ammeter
5 A
